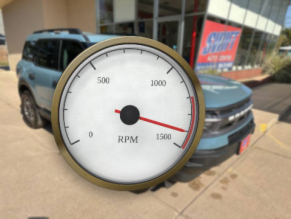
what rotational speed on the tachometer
1400 rpm
